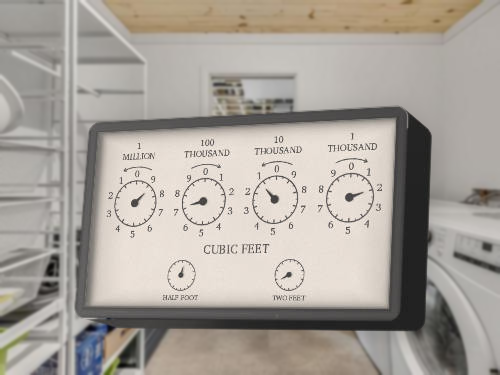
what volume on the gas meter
871200 ft³
